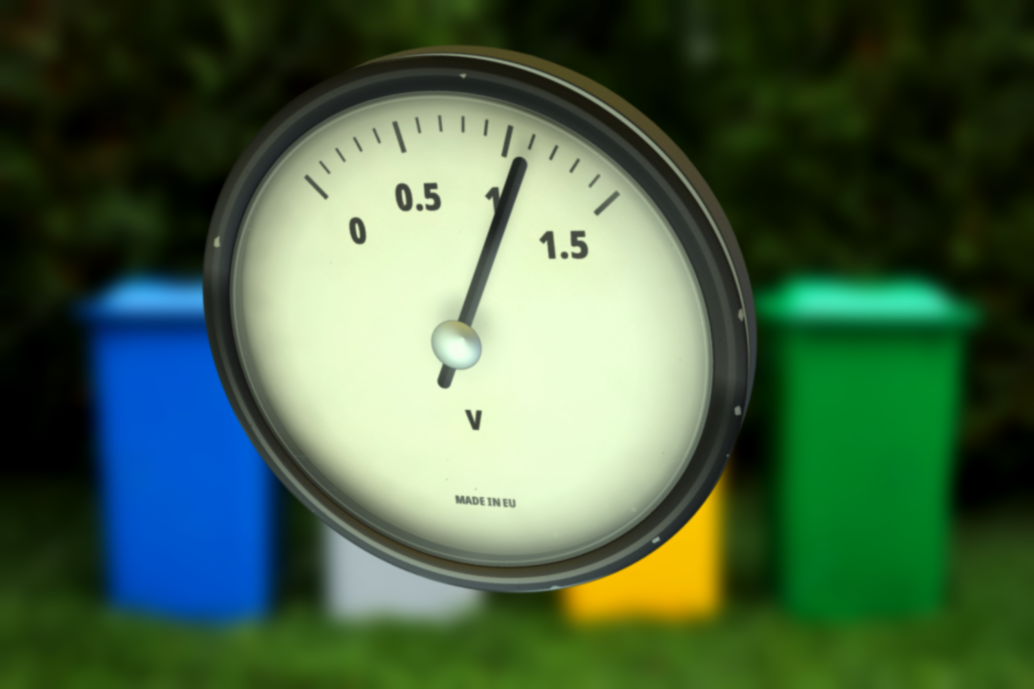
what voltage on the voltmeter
1.1 V
